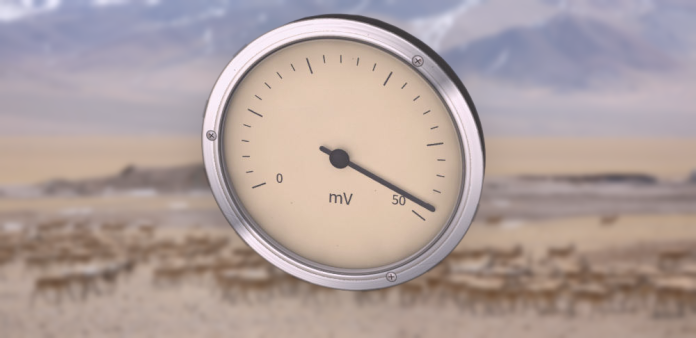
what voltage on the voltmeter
48 mV
